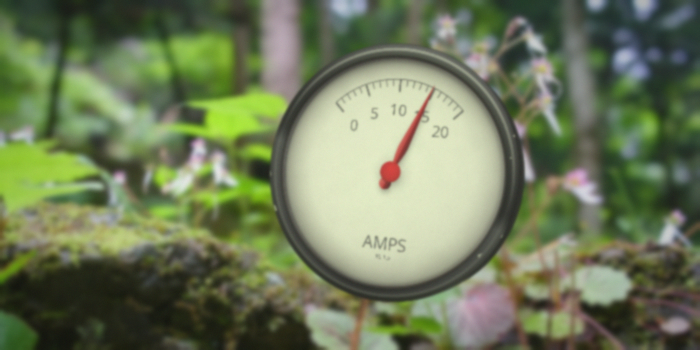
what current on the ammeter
15 A
